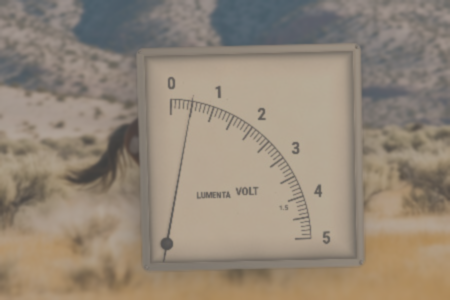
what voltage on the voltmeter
0.5 V
